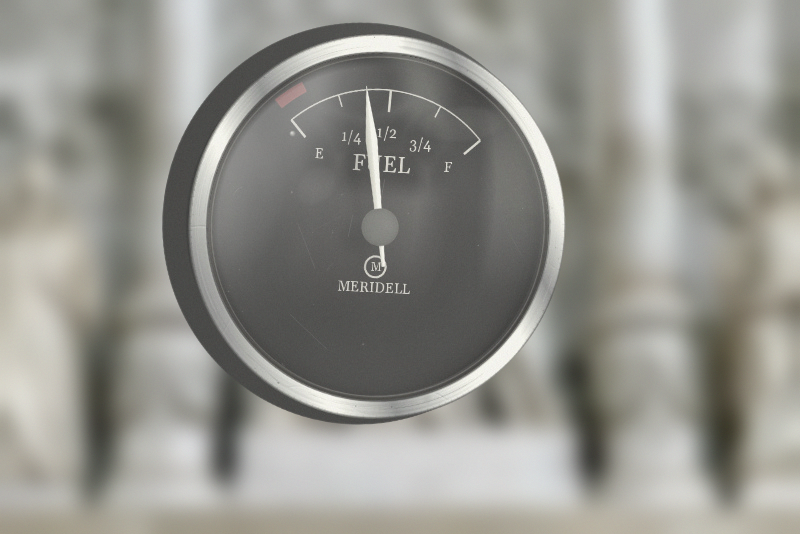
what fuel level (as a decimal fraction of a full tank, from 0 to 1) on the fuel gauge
0.375
